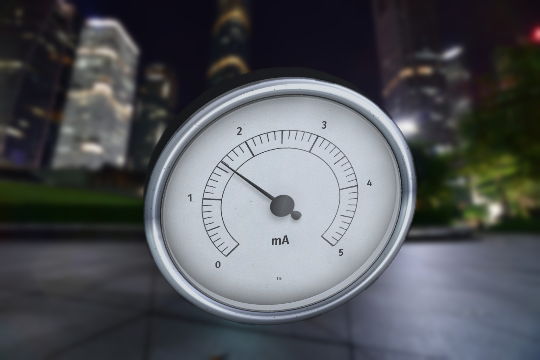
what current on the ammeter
1.6 mA
